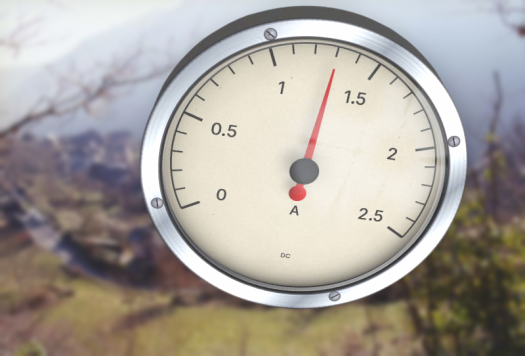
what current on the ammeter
1.3 A
